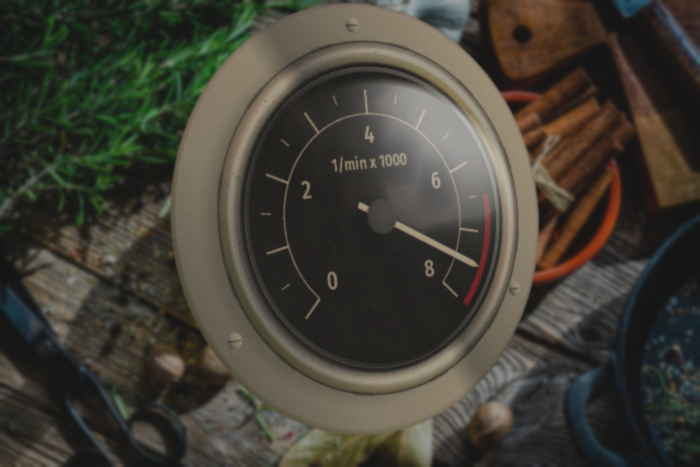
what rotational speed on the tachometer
7500 rpm
